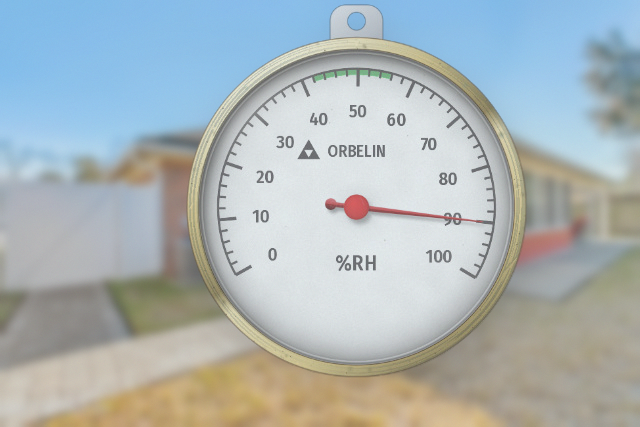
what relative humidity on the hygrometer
90 %
